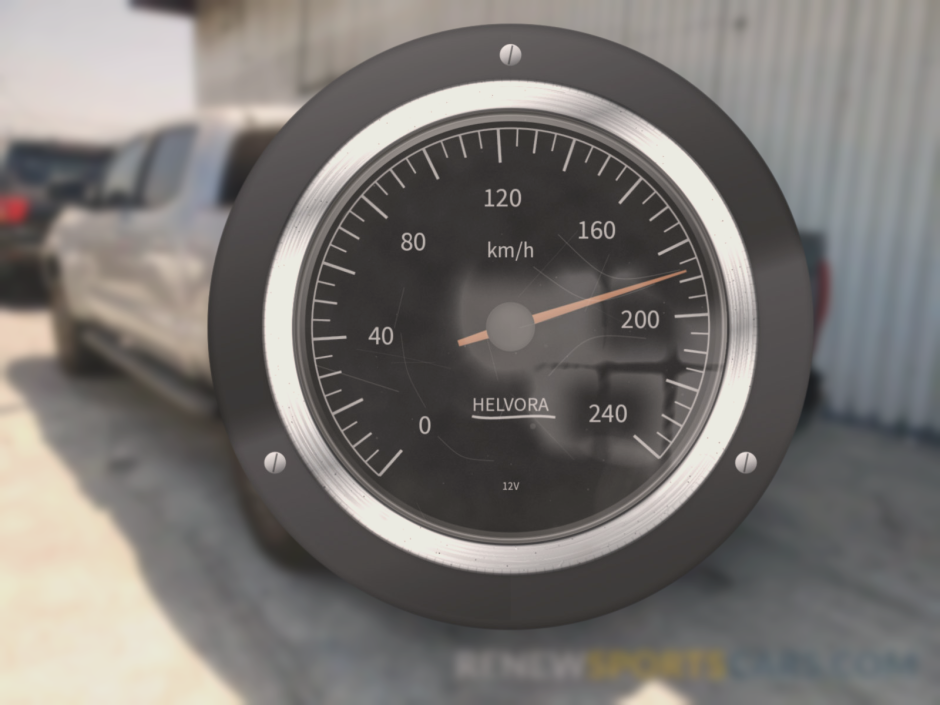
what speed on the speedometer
187.5 km/h
